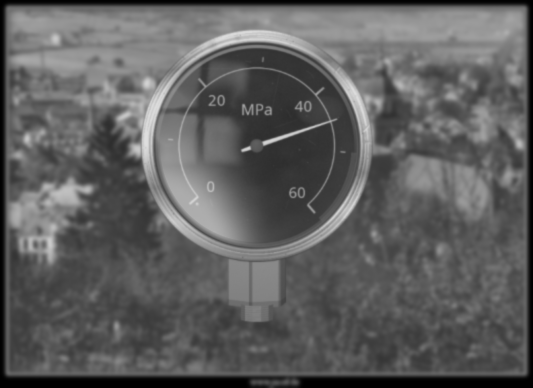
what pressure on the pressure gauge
45 MPa
